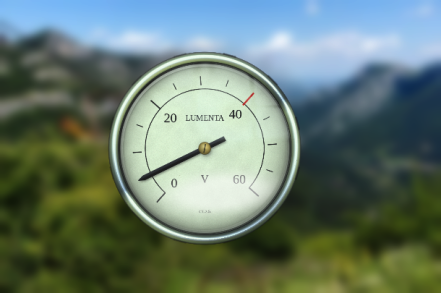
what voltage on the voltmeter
5 V
